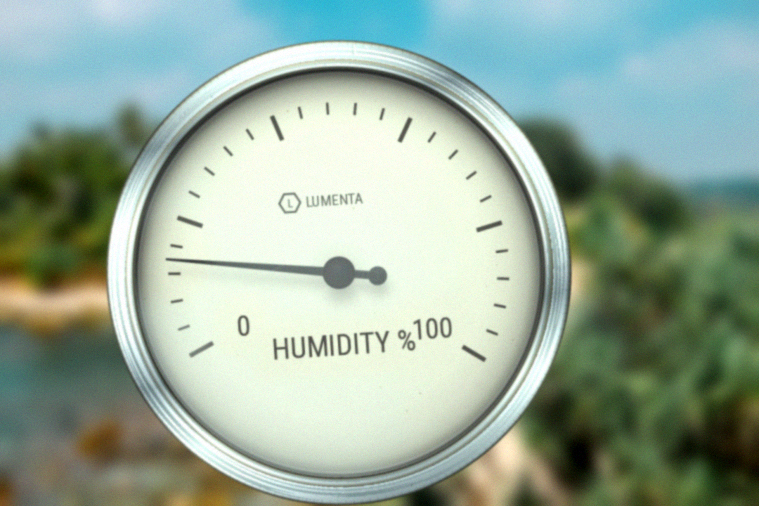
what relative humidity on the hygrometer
14 %
